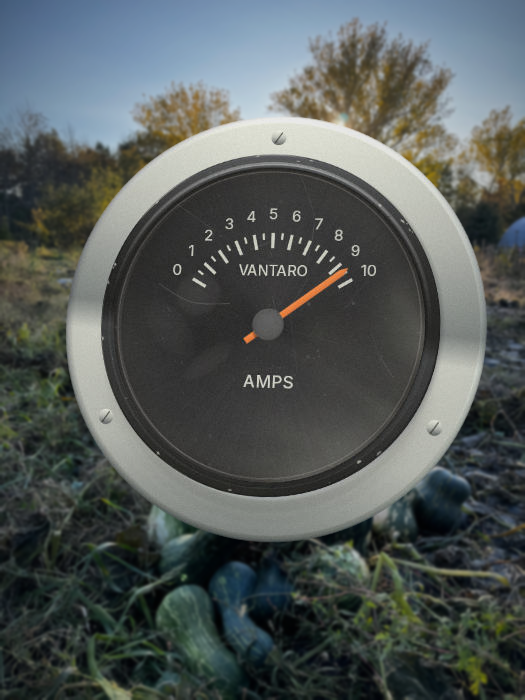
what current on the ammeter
9.5 A
